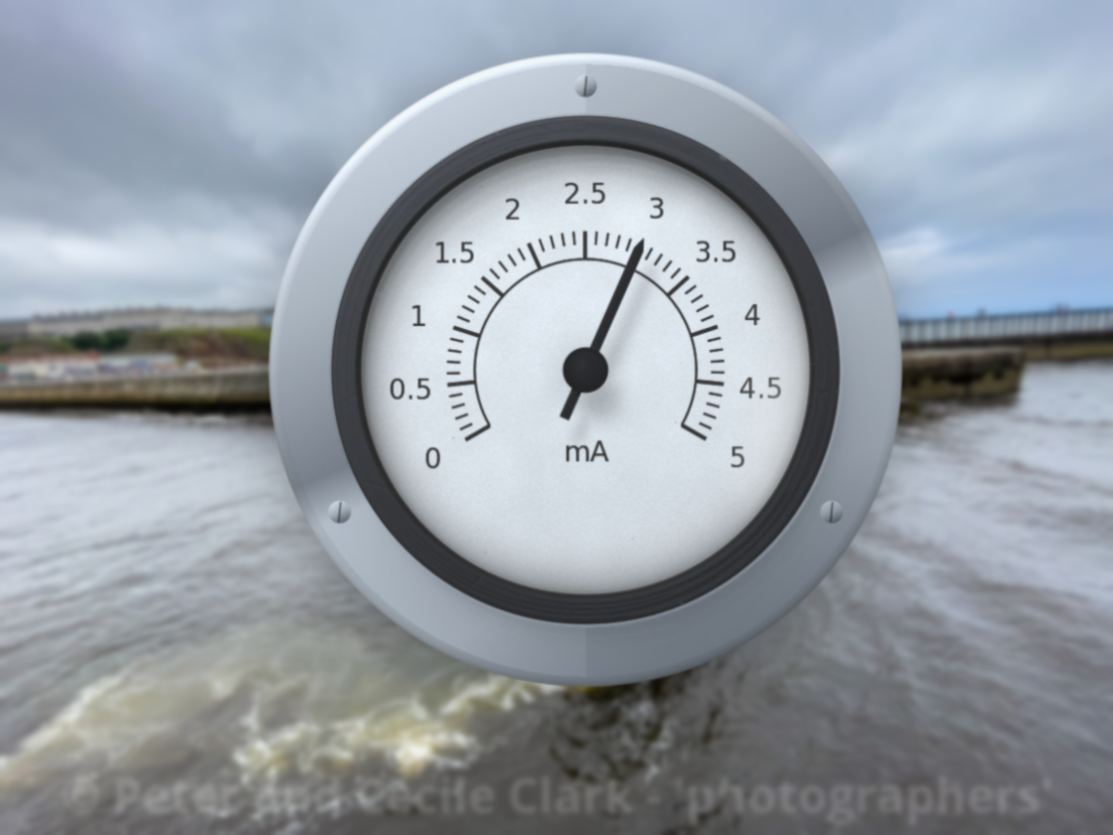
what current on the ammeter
3 mA
